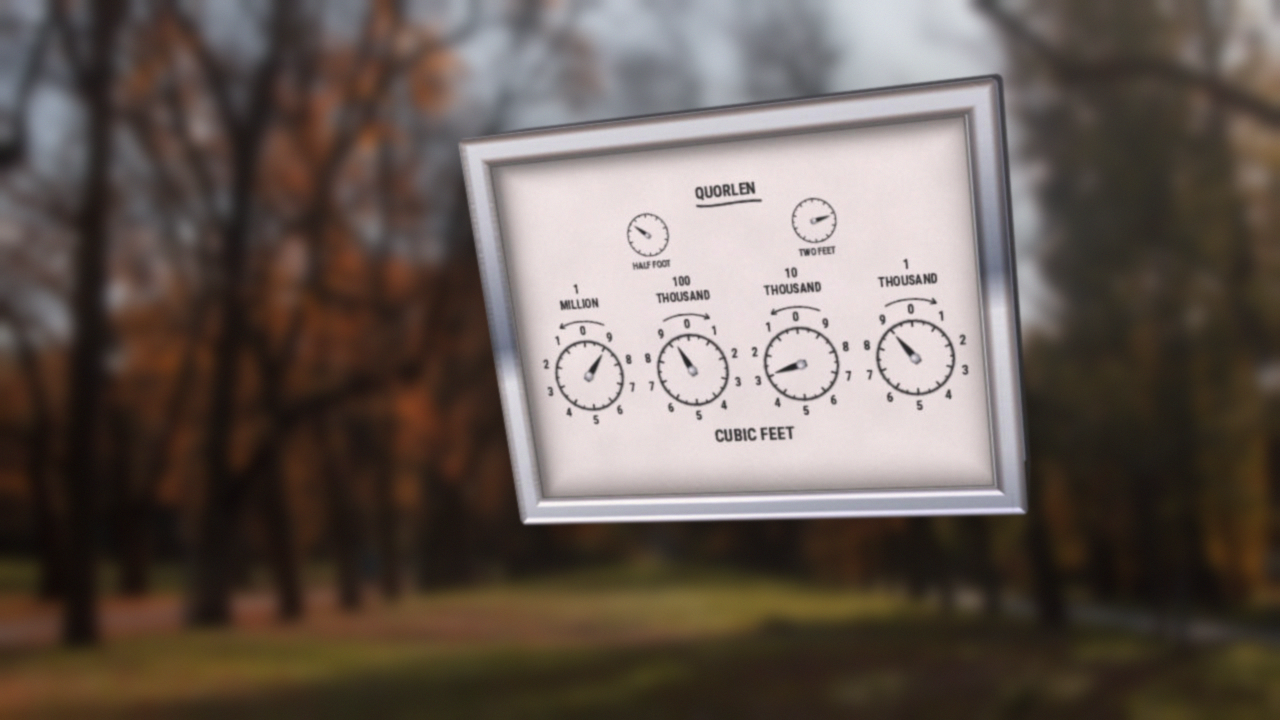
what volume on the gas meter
892900 ft³
